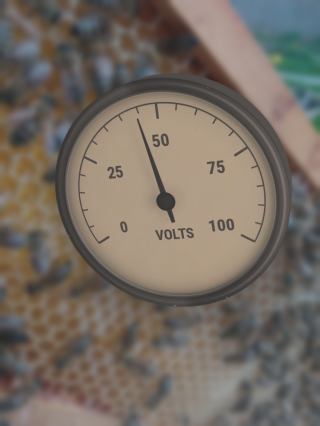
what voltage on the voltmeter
45 V
